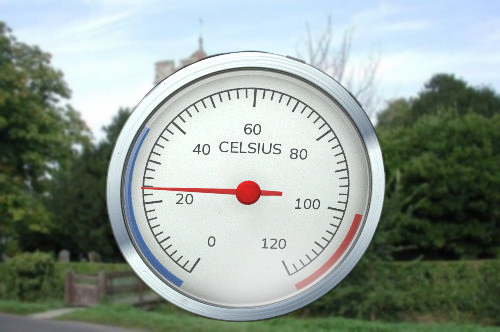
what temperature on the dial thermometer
24 °C
